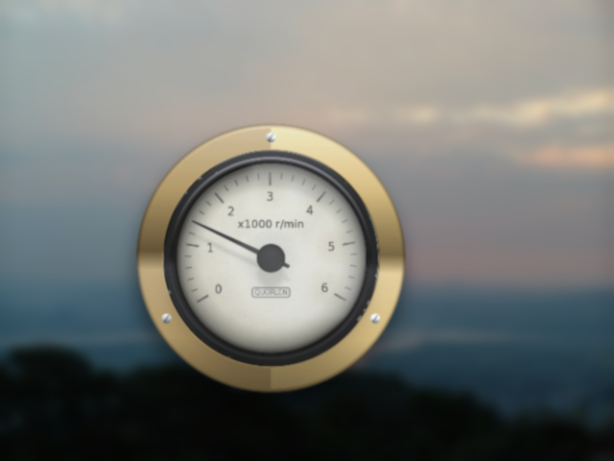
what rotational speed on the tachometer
1400 rpm
